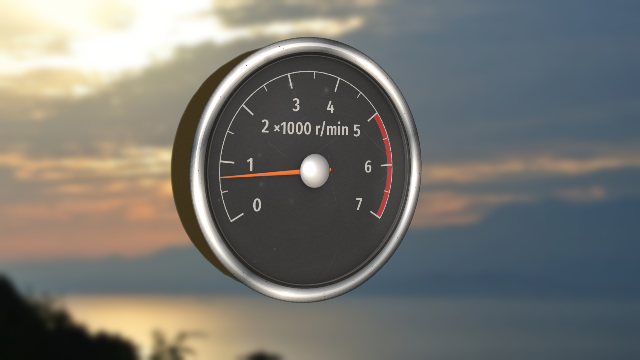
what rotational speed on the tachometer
750 rpm
